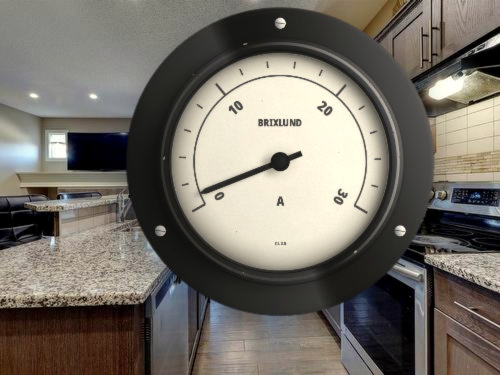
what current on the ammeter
1 A
